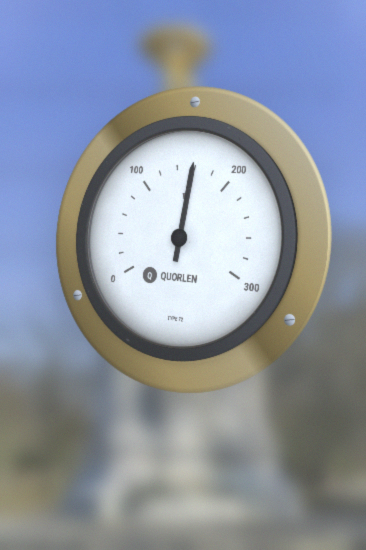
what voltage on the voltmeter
160 V
